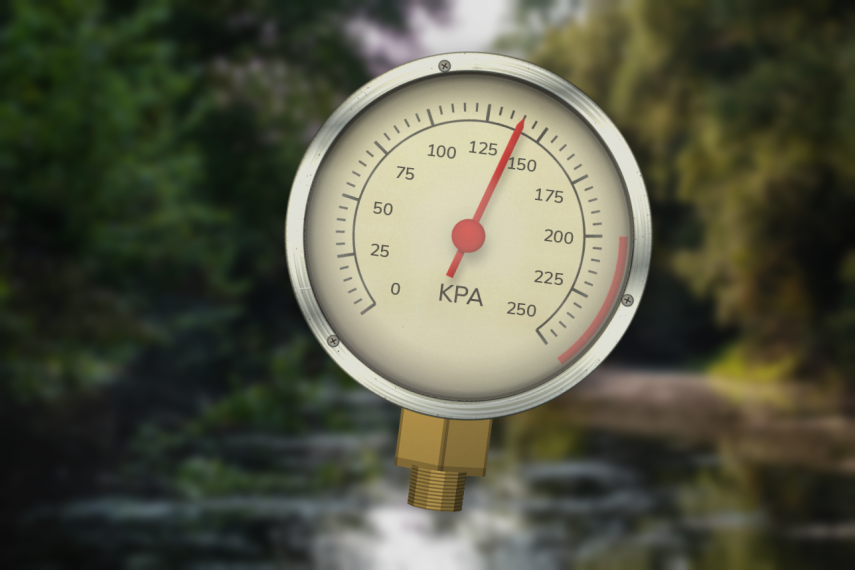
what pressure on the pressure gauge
140 kPa
